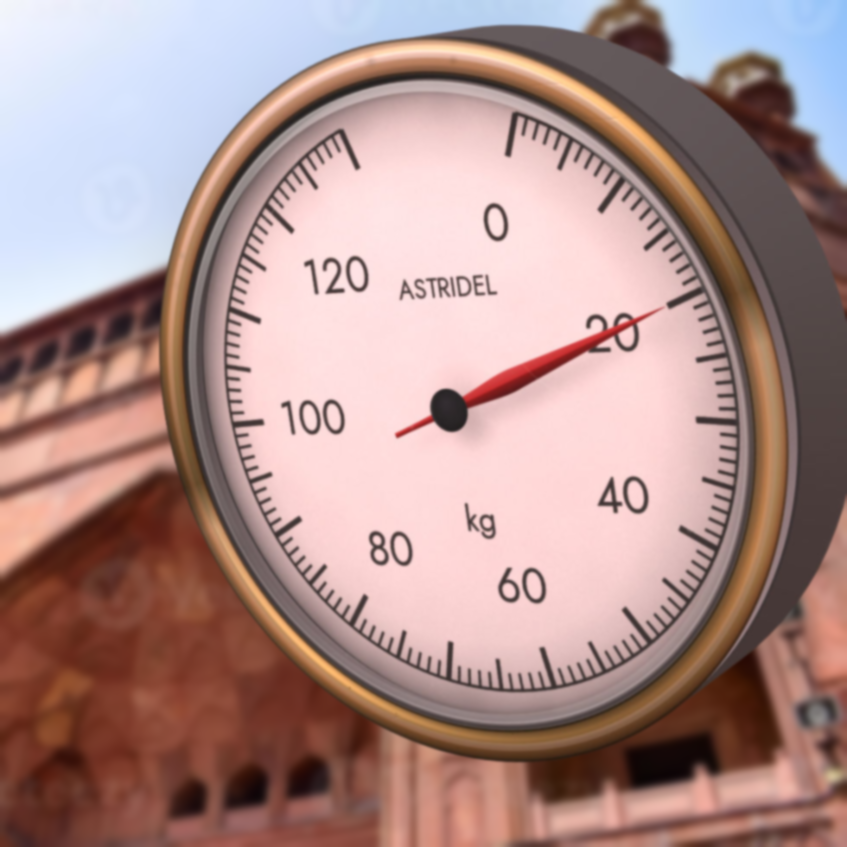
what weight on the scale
20 kg
